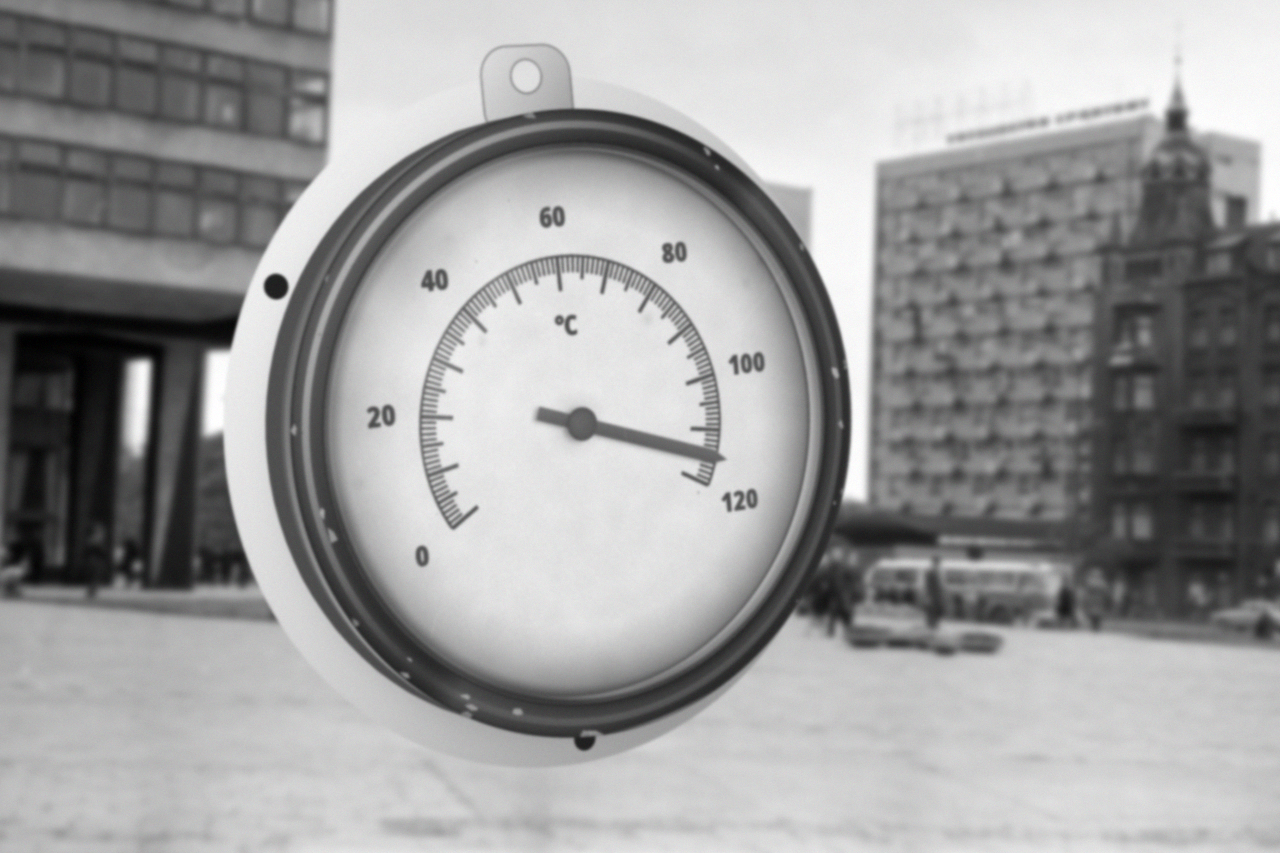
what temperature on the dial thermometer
115 °C
